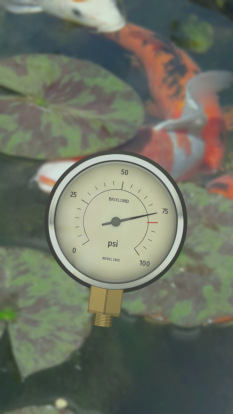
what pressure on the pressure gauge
75 psi
